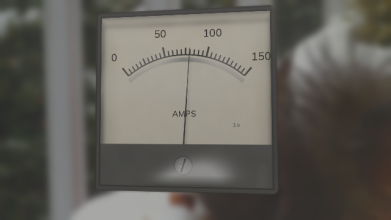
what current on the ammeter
80 A
